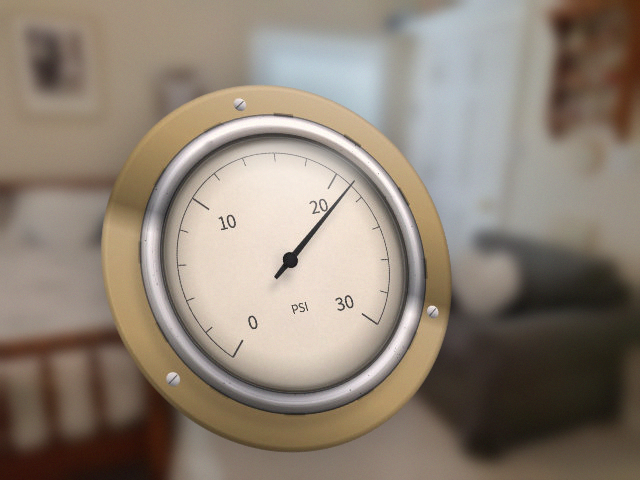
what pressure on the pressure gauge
21 psi
